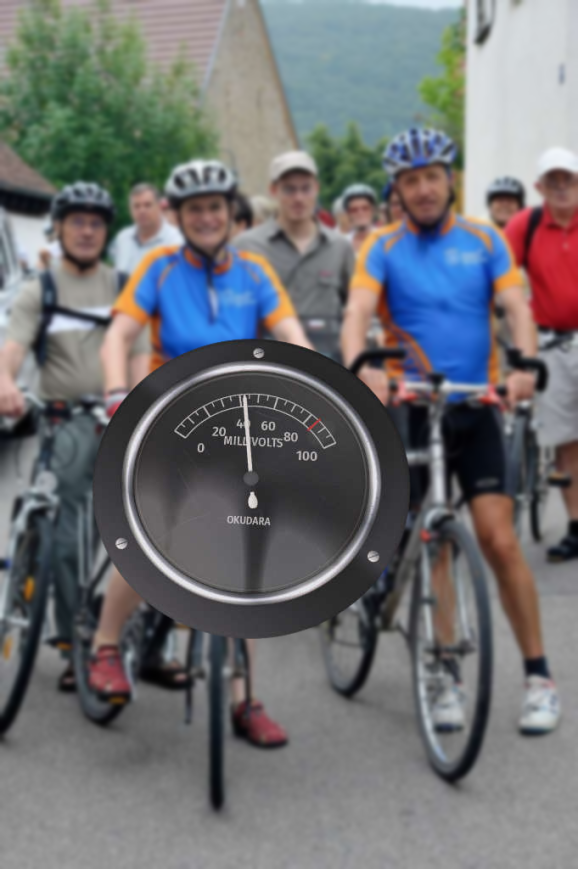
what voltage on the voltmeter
42.5 mV
